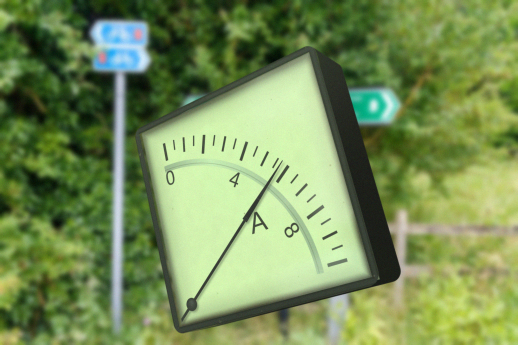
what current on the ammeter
5.75 A
